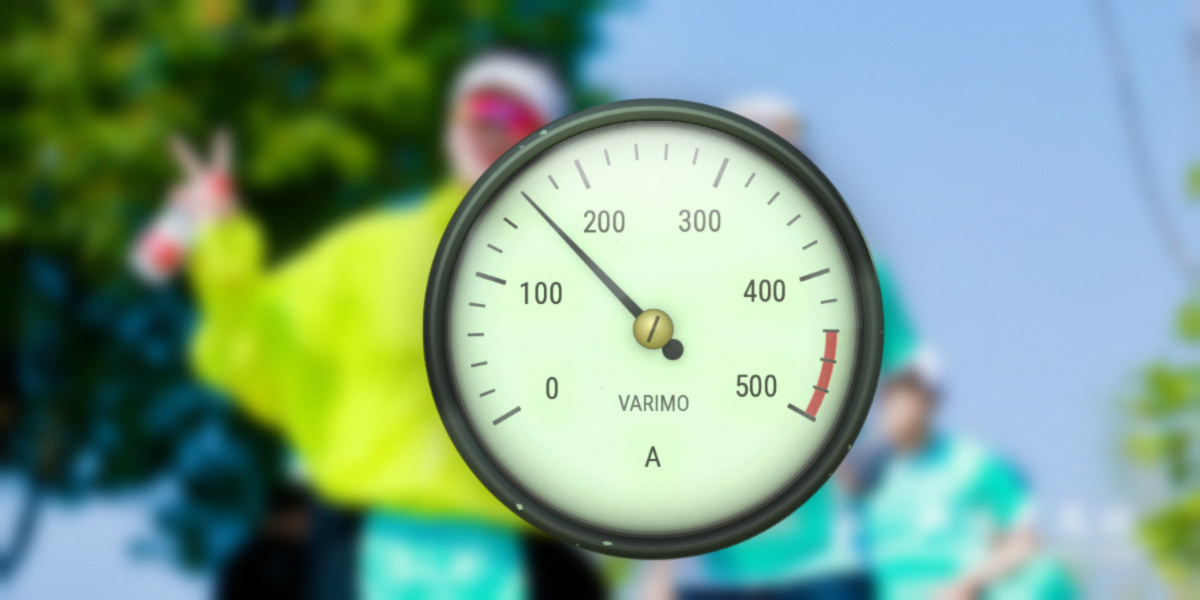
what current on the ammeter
160 A
